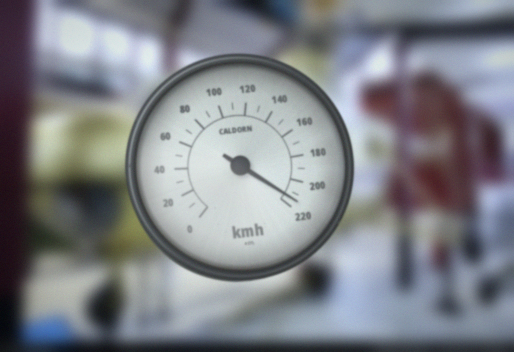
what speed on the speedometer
215 km/h
